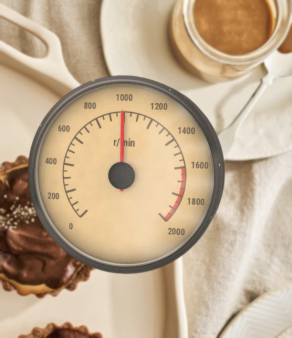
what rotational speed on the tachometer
1000 rpm
